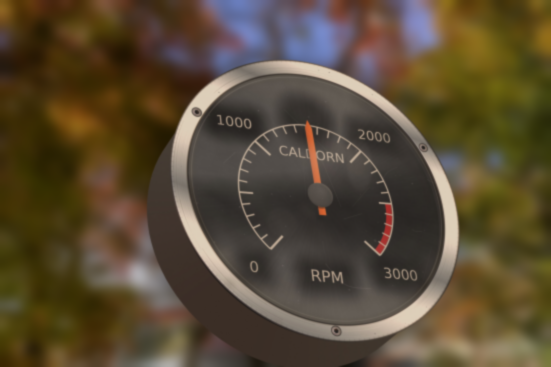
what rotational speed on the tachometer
1500 rpm
